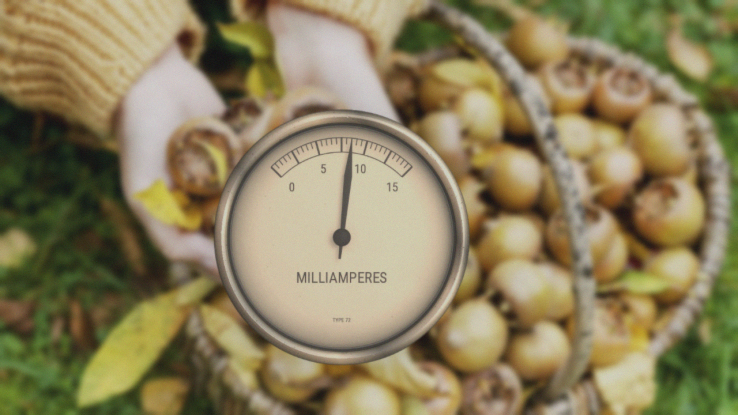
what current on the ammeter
8.5 mA
